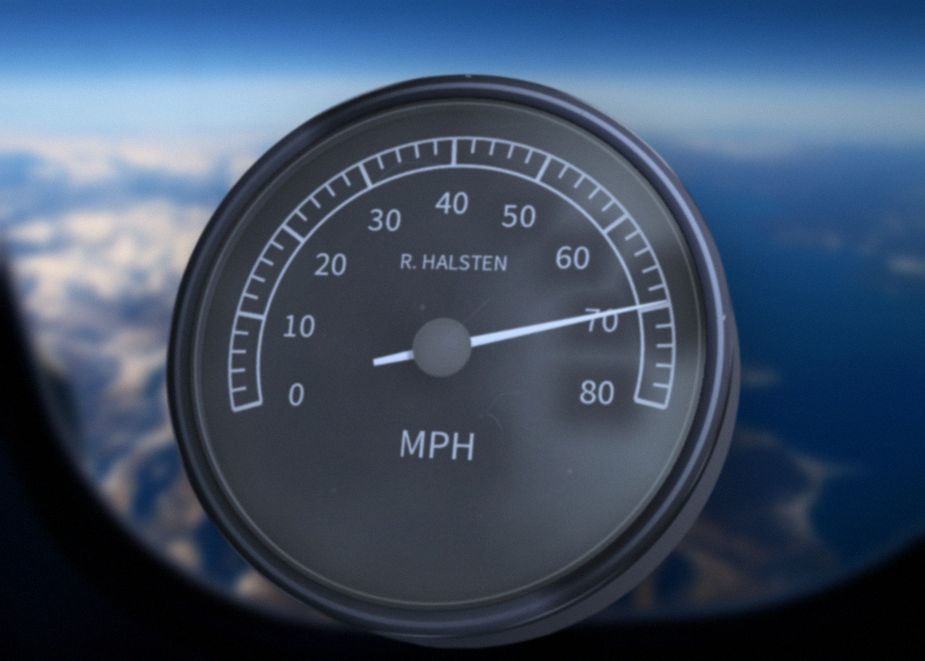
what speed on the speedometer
70 mph
